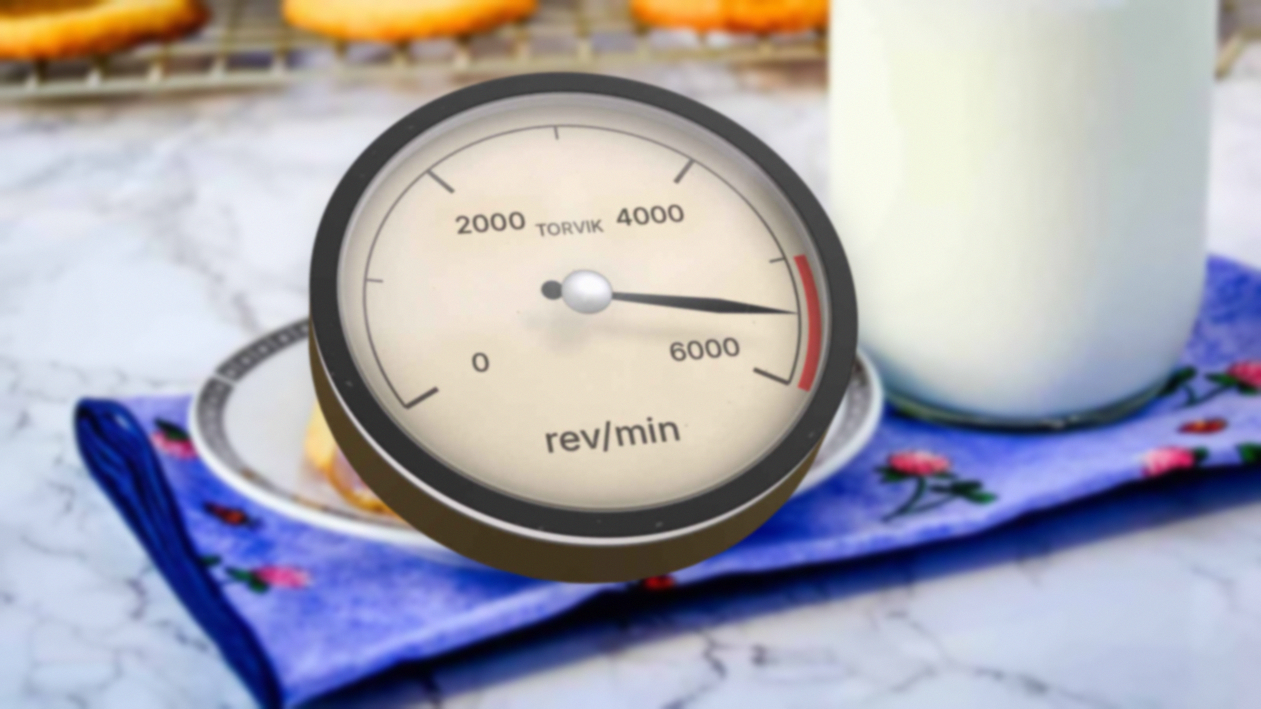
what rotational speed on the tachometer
5500 rpm
